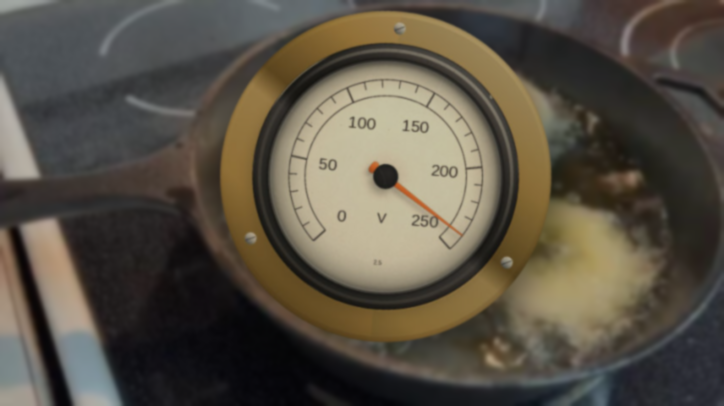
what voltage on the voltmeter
240 V
